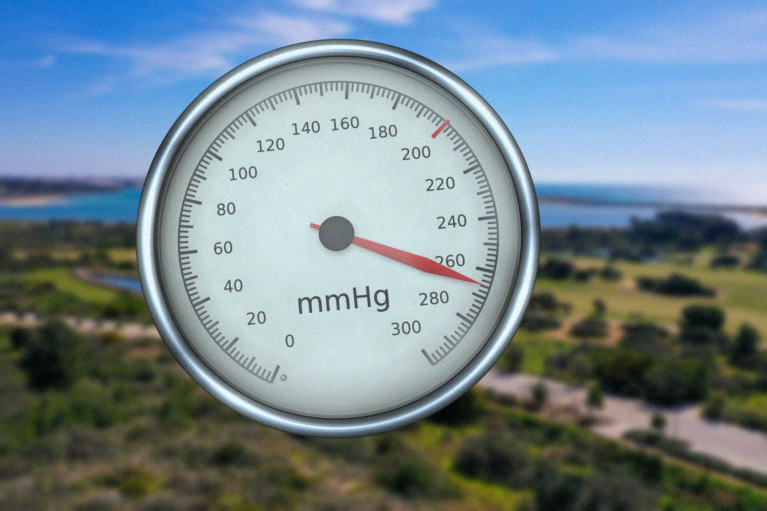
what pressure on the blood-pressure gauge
266 mmHg
